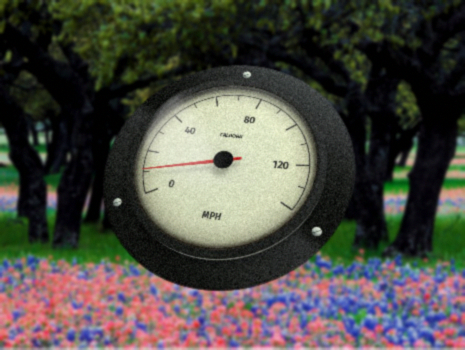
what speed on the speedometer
10 mph
